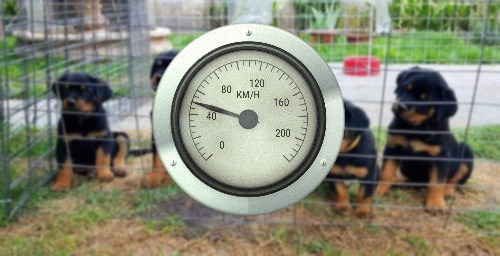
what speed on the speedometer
50 km/h
